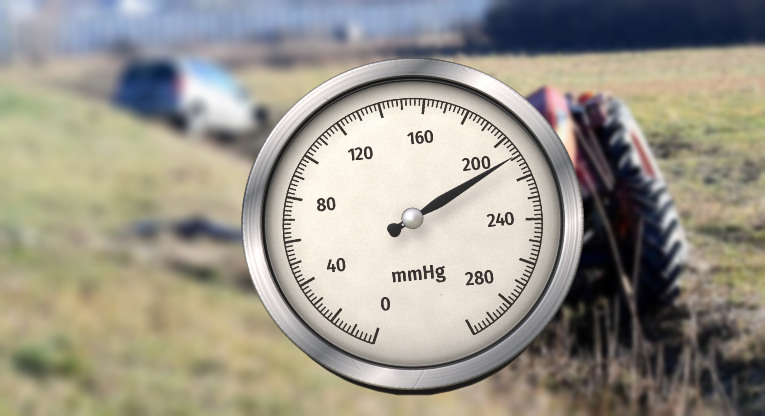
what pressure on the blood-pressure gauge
210 mmHg
